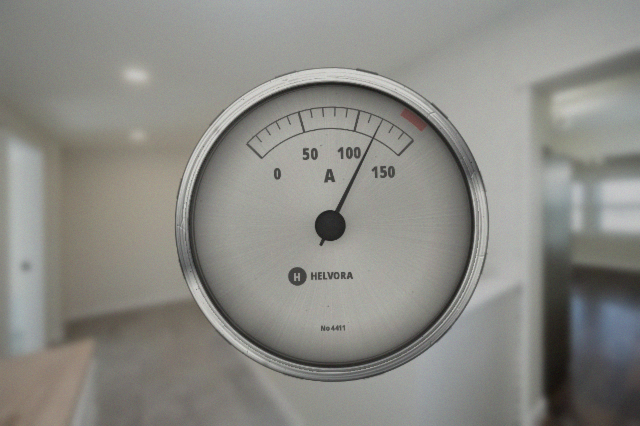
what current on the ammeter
120 A
